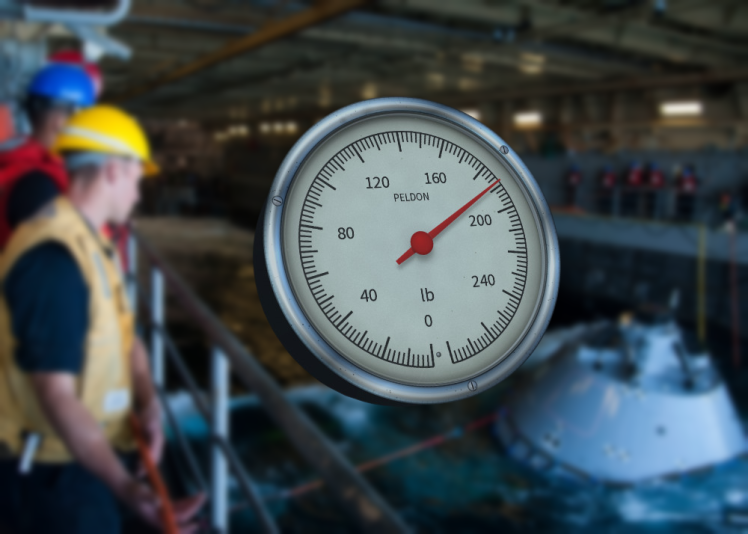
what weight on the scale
188 lb
